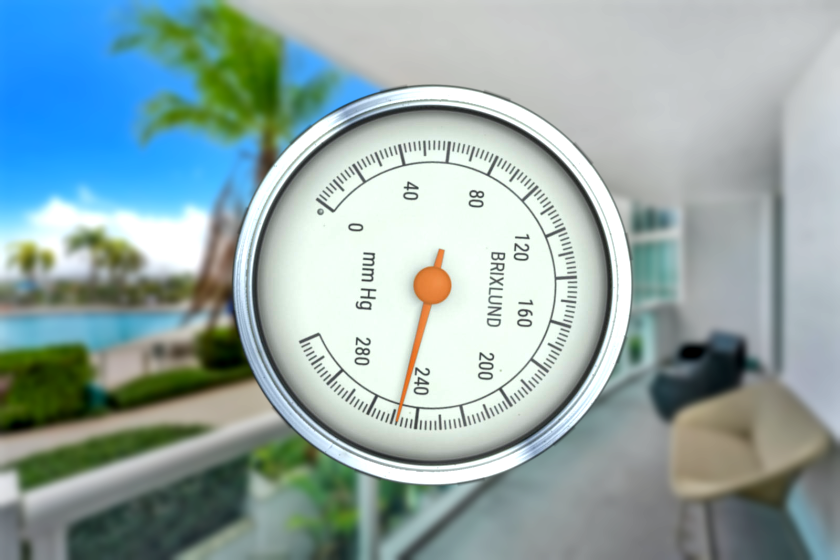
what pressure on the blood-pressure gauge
248 mmHg
